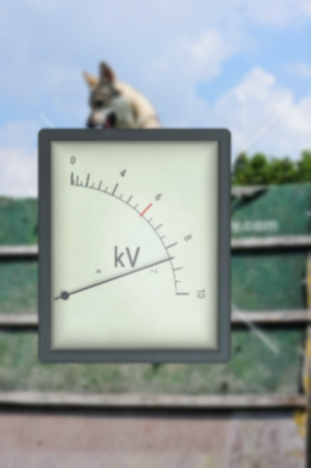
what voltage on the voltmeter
8.5 kV
